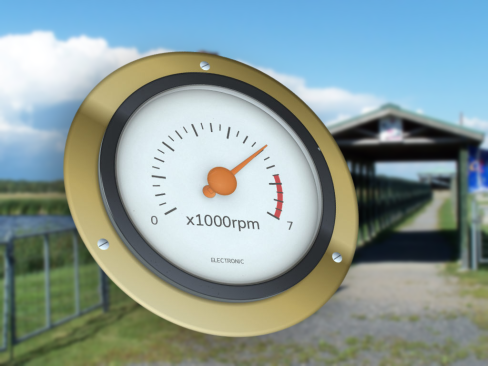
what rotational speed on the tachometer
5000 rpm
